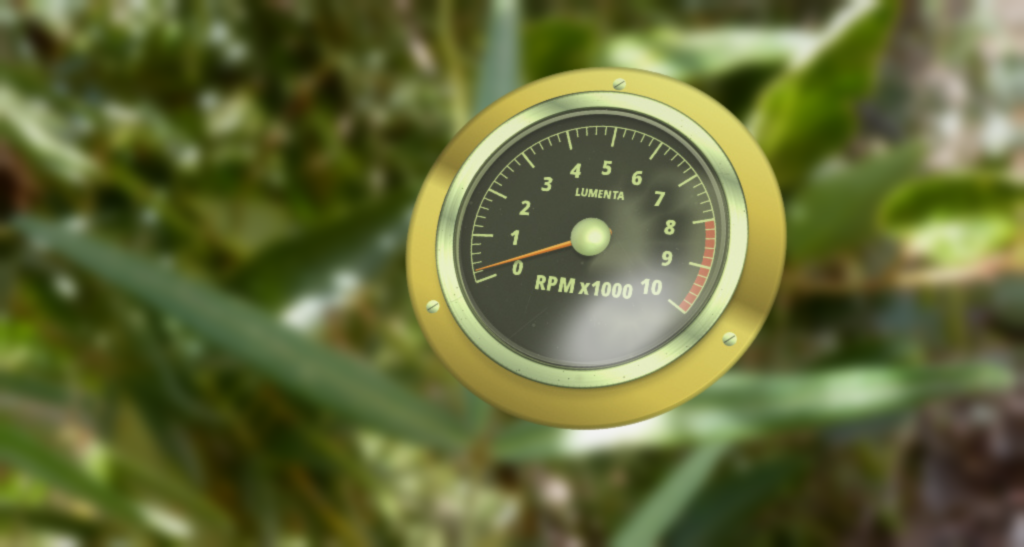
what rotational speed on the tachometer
200 rpm
